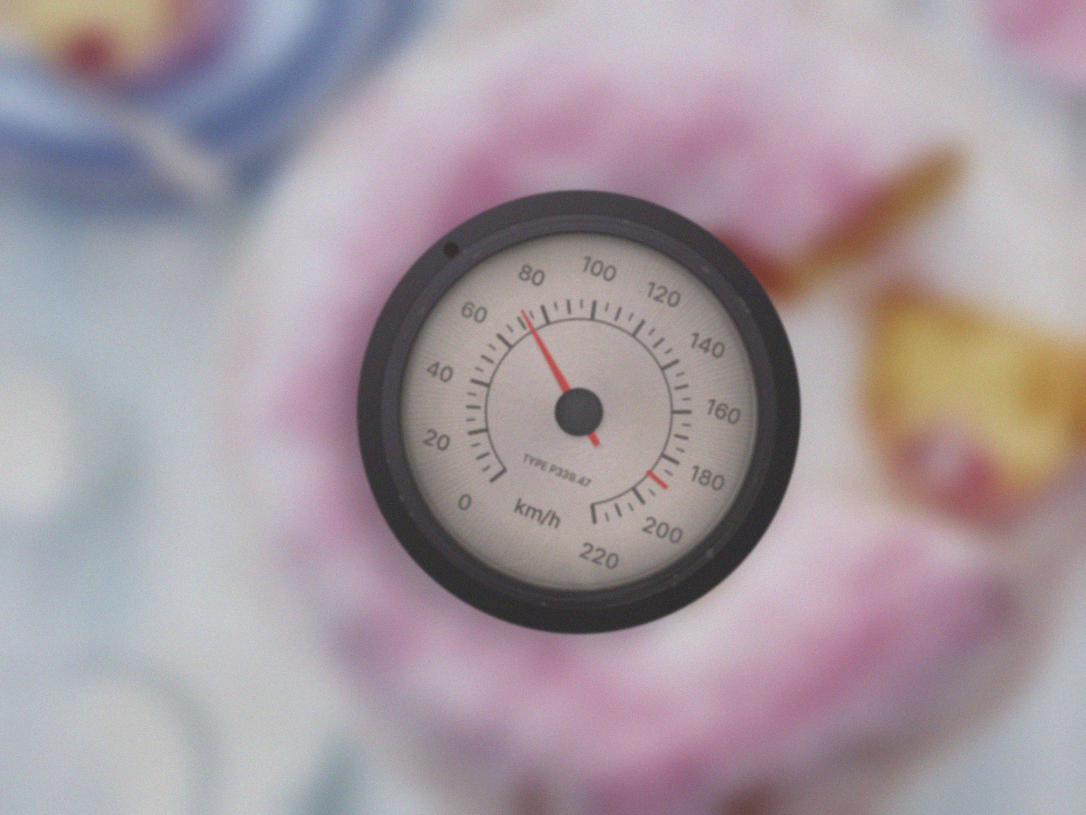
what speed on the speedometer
72.5 km/h
